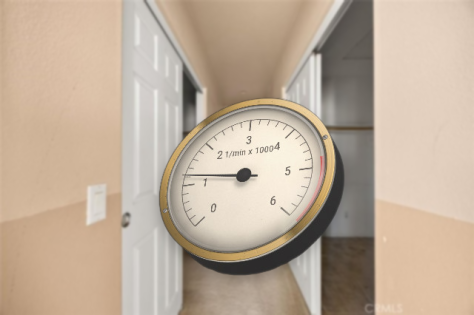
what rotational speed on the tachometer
1200 rpm
